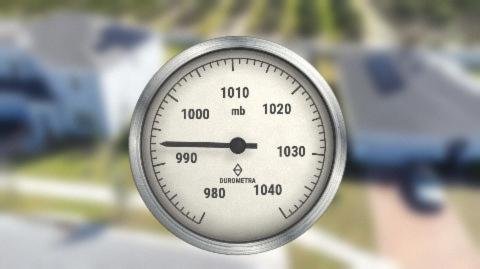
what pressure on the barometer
993 mbar
